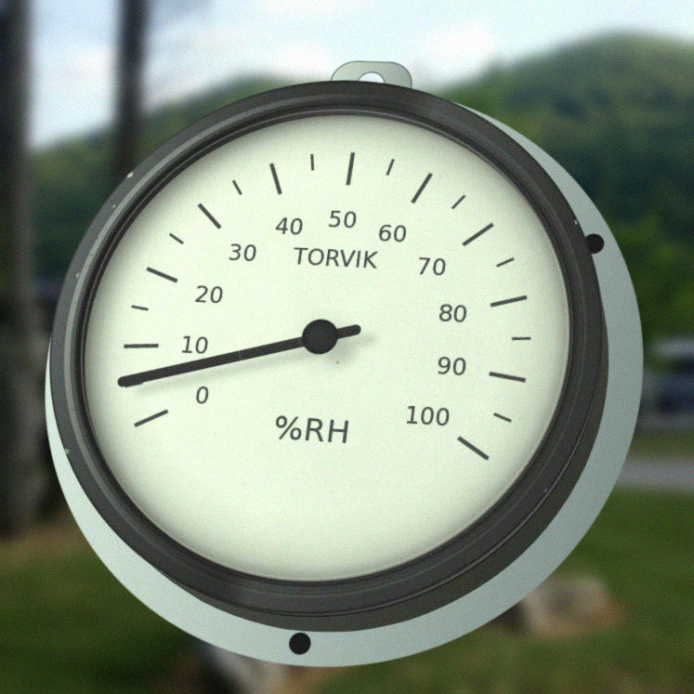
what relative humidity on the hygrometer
5 %
